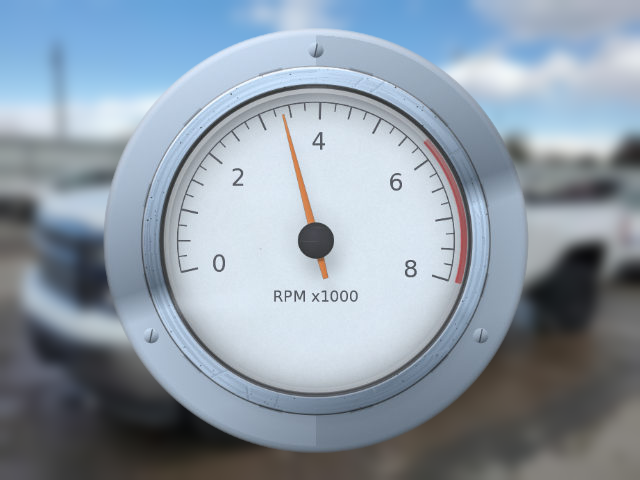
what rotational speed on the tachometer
3375 rpm
